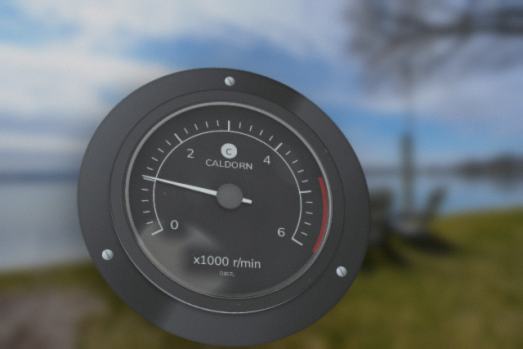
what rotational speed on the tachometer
1000 rpm
